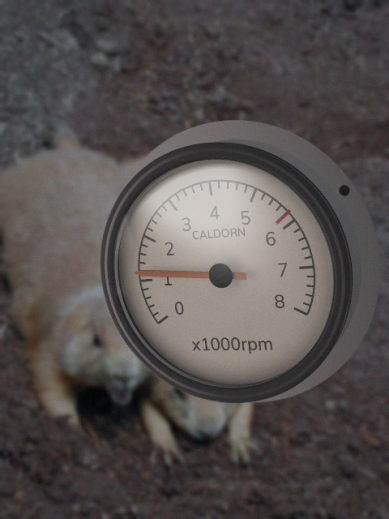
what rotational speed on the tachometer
1200 rpm
